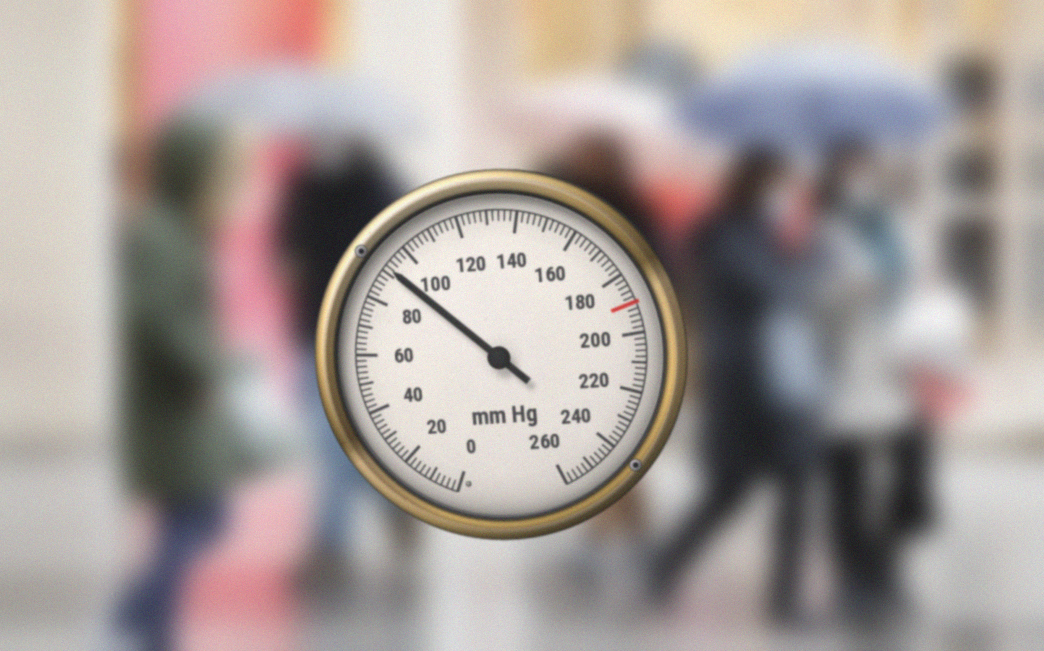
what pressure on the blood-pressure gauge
92 mmHg
